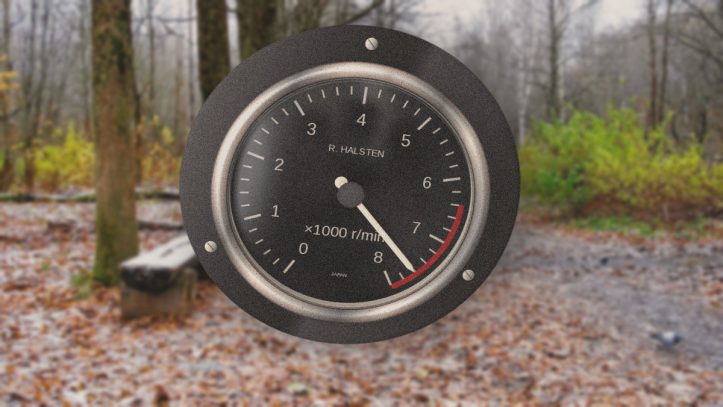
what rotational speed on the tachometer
7600 rpm
